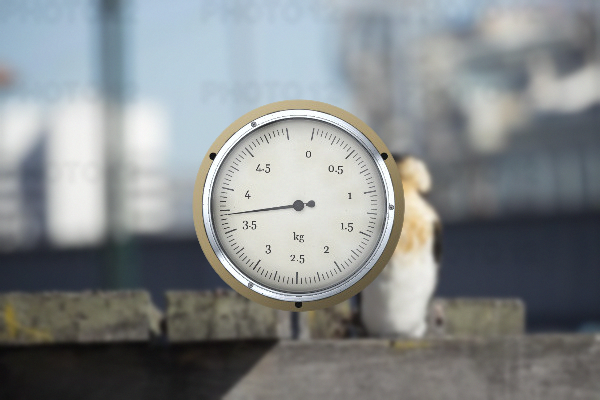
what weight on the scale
3.7 kg
